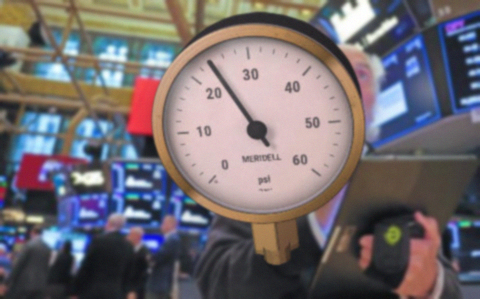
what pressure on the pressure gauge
24 psi
